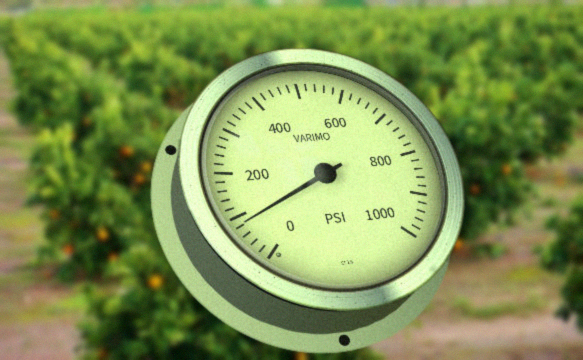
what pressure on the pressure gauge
80 psi
